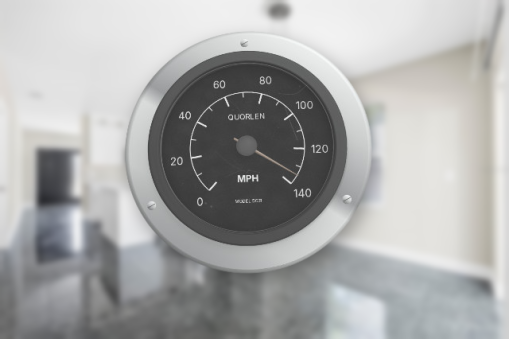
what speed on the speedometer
135 mph
